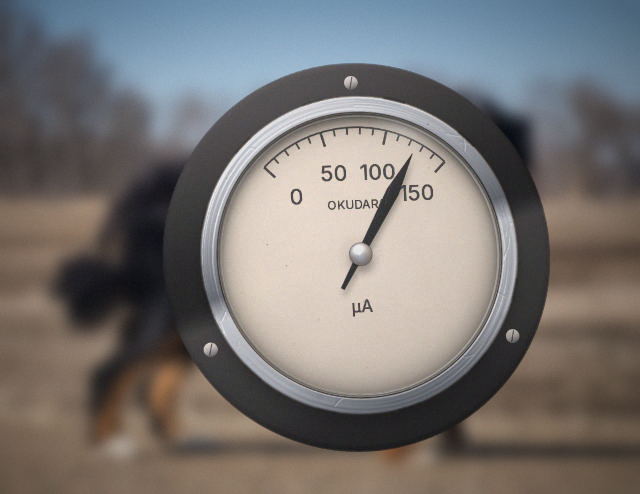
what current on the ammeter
125 µA
